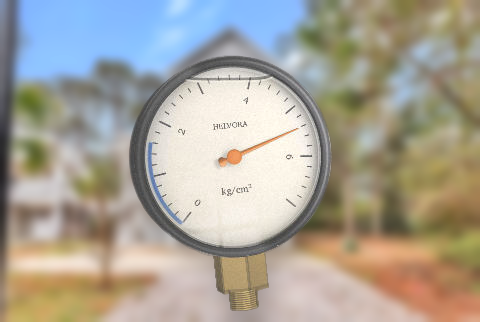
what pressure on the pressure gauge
5.4 kg/cm²
